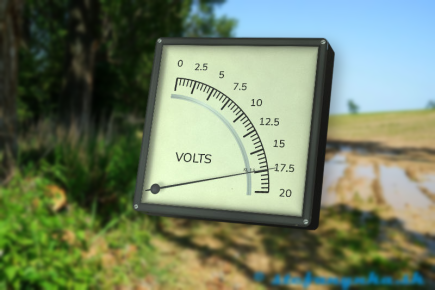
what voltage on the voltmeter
17.5 V
